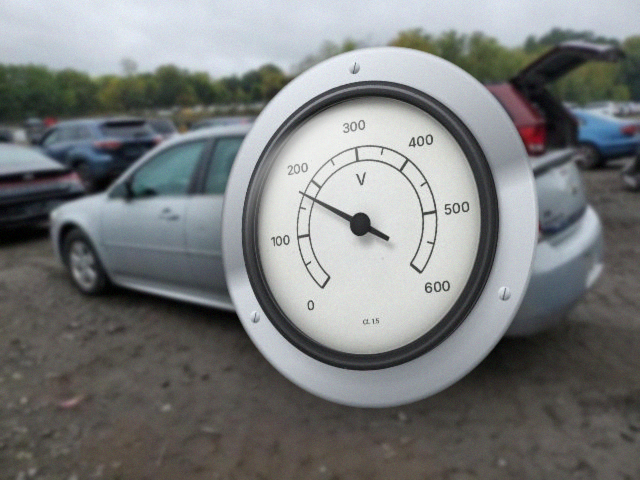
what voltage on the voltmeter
175 V
